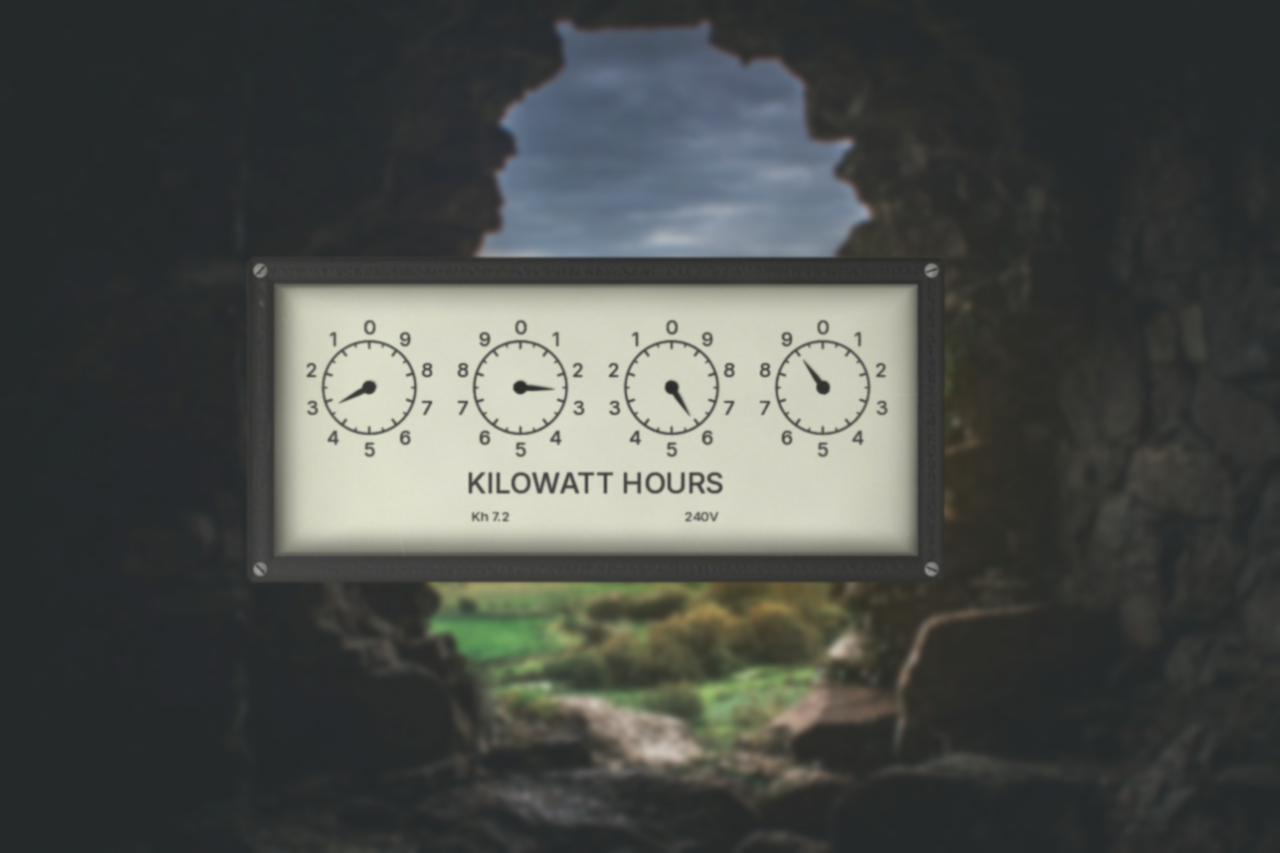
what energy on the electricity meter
3259 kWh
